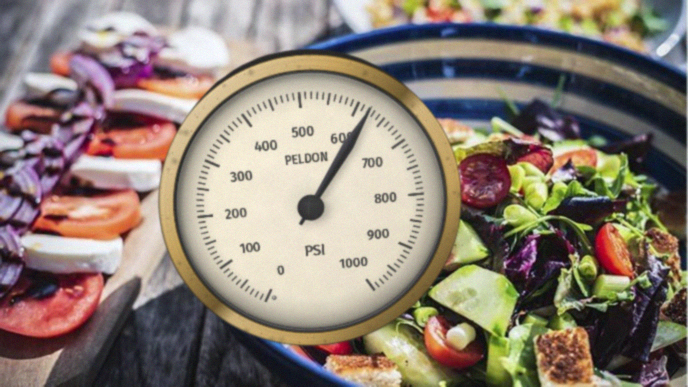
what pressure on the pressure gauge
620 psi
